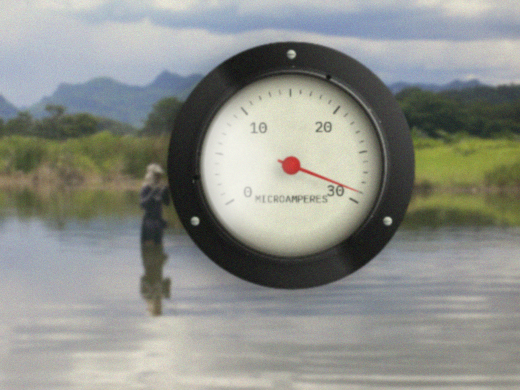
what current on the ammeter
29 µA
